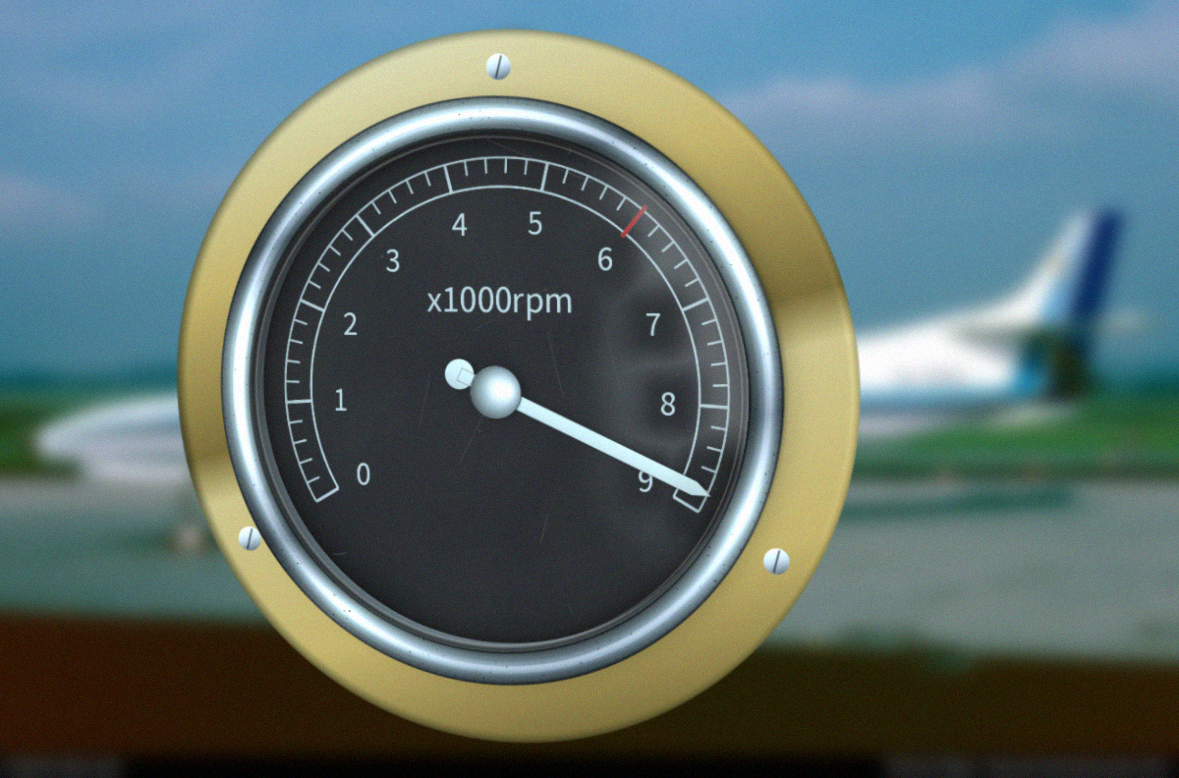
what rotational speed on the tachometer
8800 rpm
